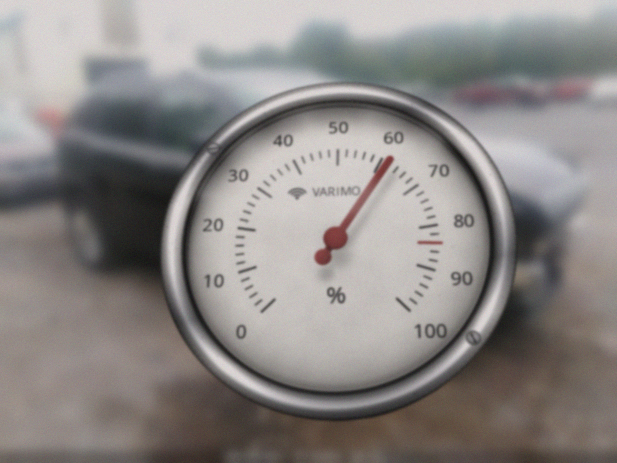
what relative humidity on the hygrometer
62 %
